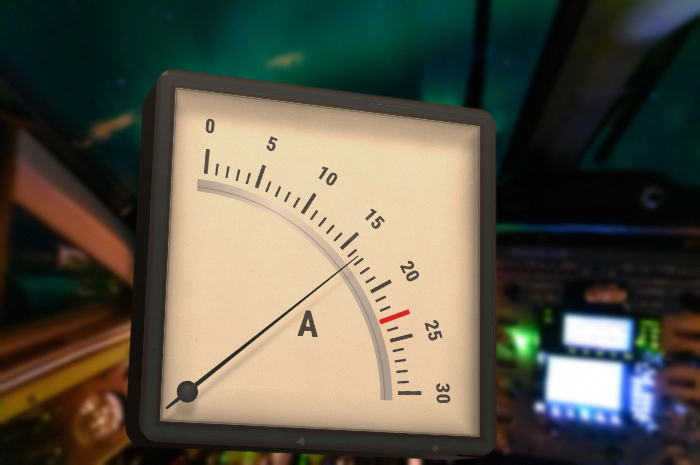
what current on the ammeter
16.5 A
